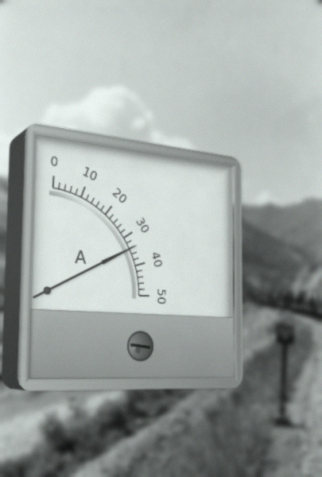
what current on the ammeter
34 A
